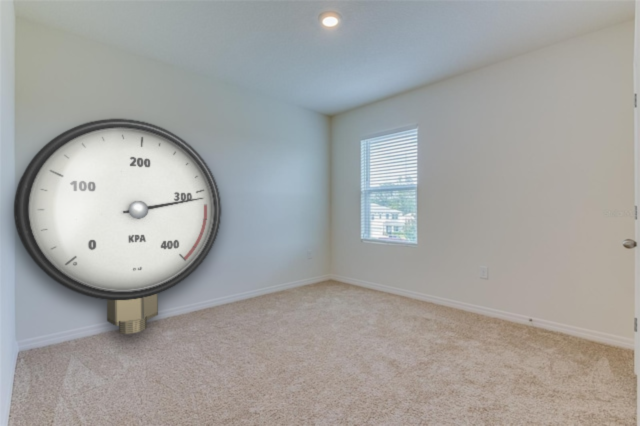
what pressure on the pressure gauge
310 kPa
